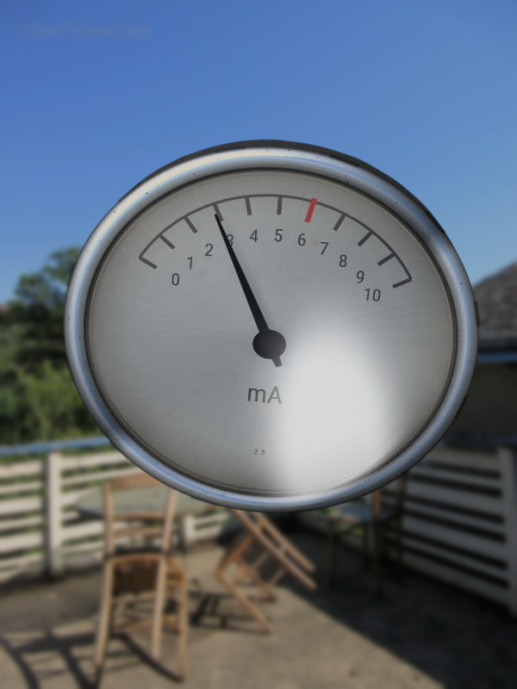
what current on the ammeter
3 mA
